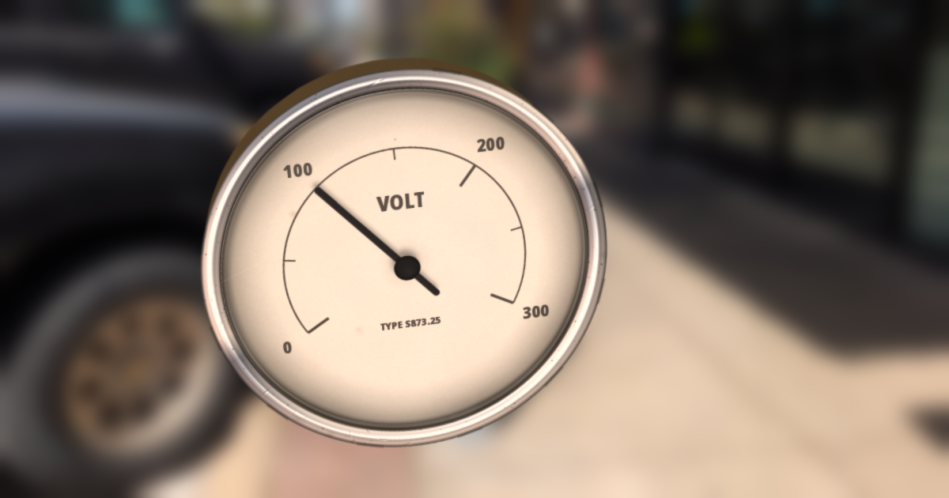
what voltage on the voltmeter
100 V
